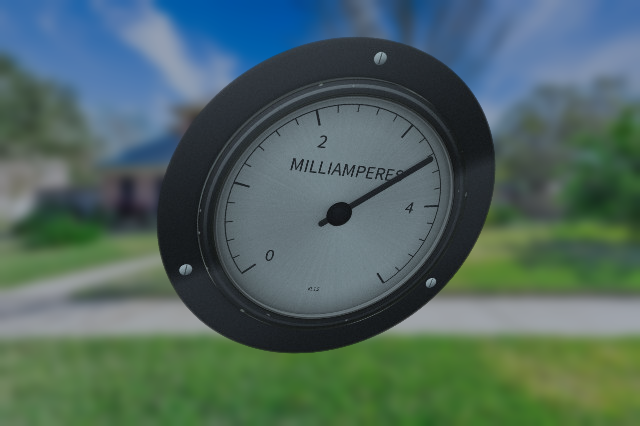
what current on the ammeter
3.4 mA
